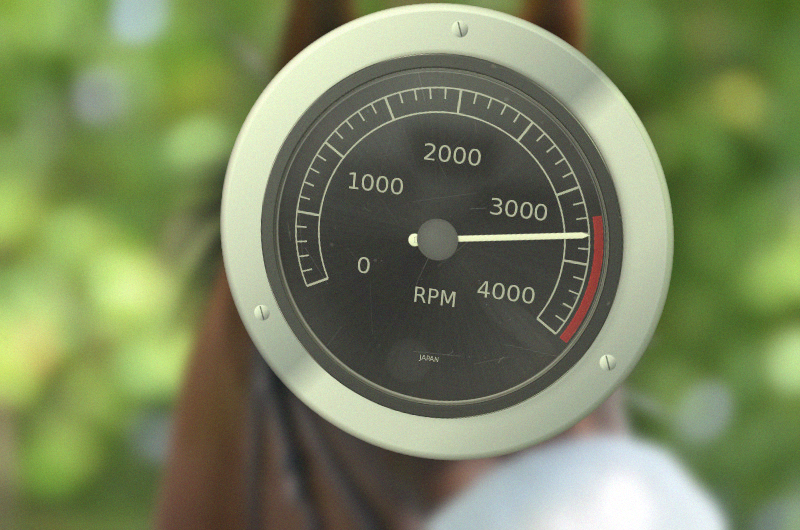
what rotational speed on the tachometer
3300 rpm
